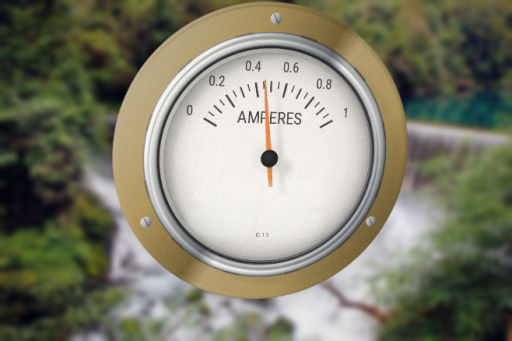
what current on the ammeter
0.45 A
